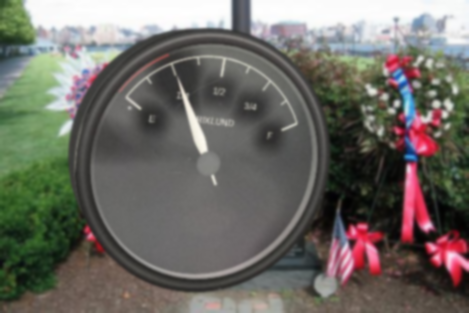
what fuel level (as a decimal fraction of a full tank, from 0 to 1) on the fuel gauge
0.25
